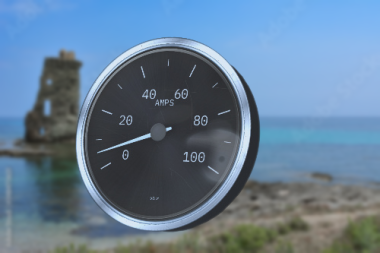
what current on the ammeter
5 A
